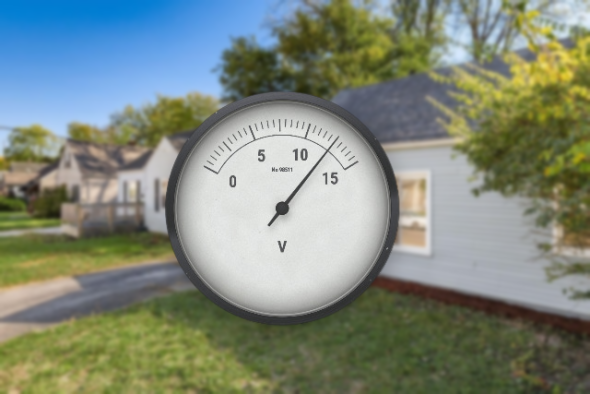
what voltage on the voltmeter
12.5 V
